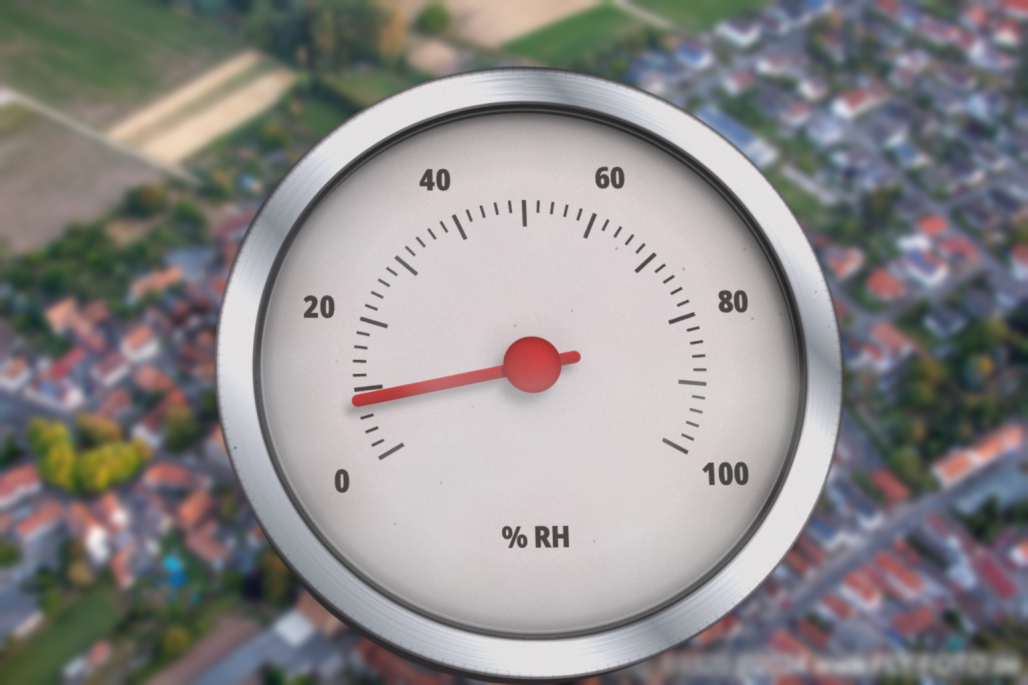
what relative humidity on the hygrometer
8 %
